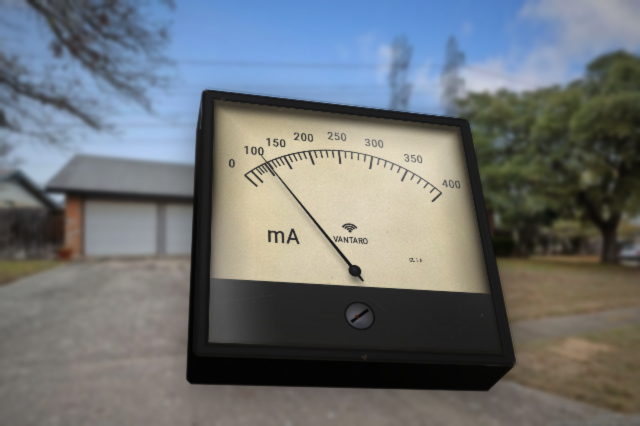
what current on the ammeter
100 mA
